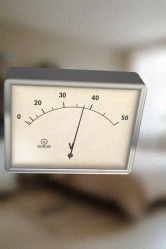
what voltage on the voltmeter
37.5 V
